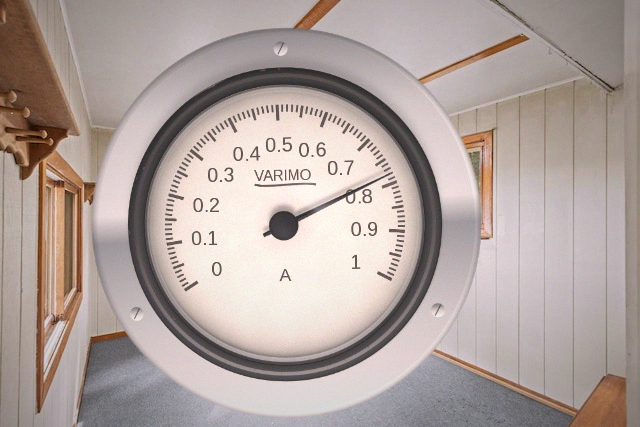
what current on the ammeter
0.78 A
